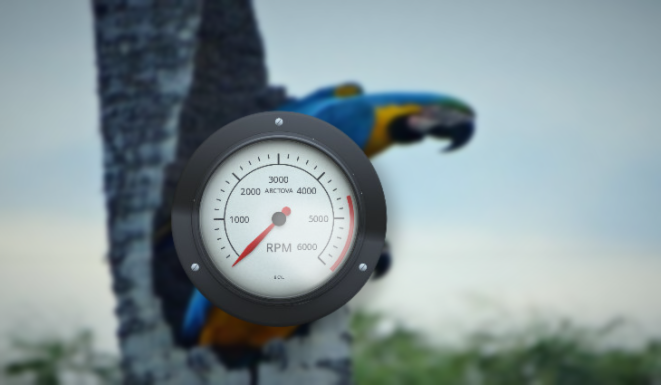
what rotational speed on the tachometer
0 rpm
